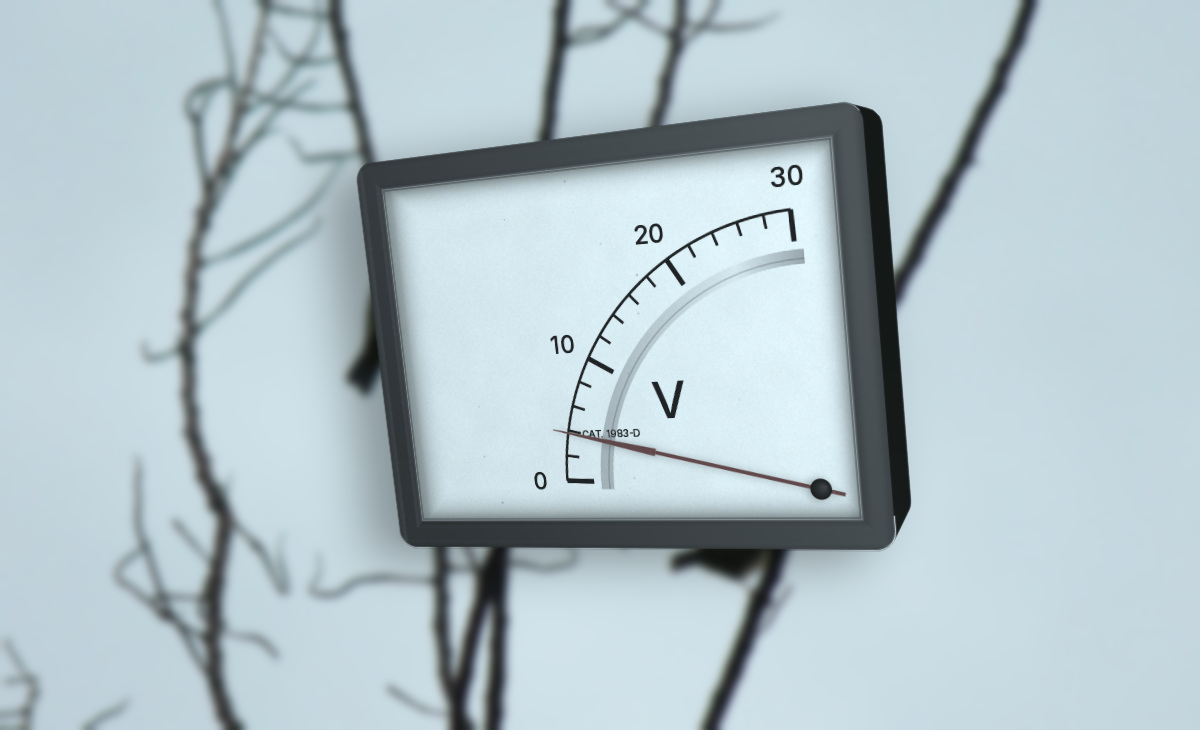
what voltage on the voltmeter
4 V
